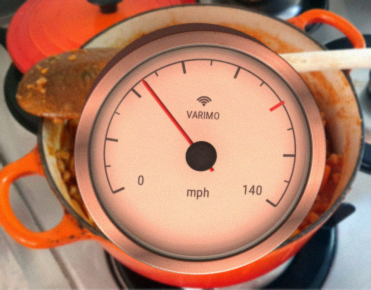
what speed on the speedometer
45 mph
